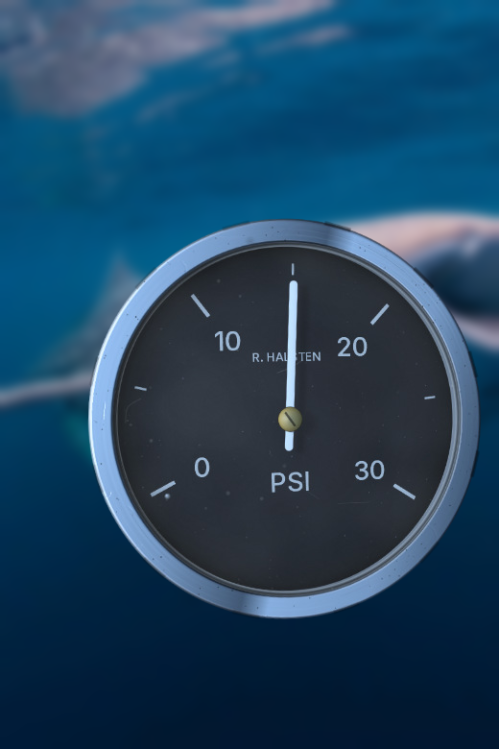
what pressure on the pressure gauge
15 psi
